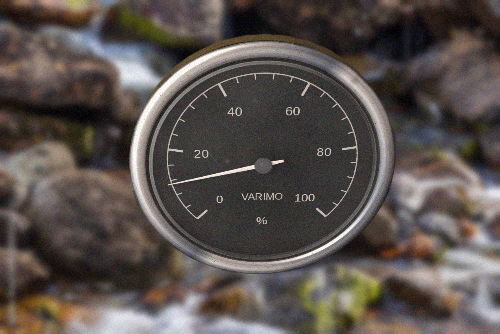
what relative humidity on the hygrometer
12 %
